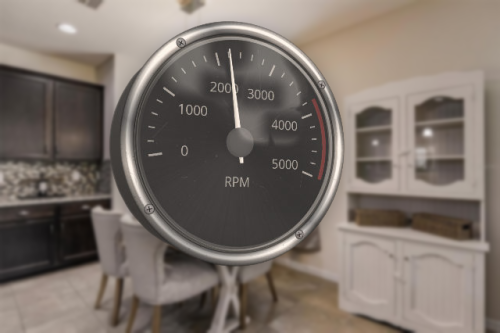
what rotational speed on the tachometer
2200 rpm
